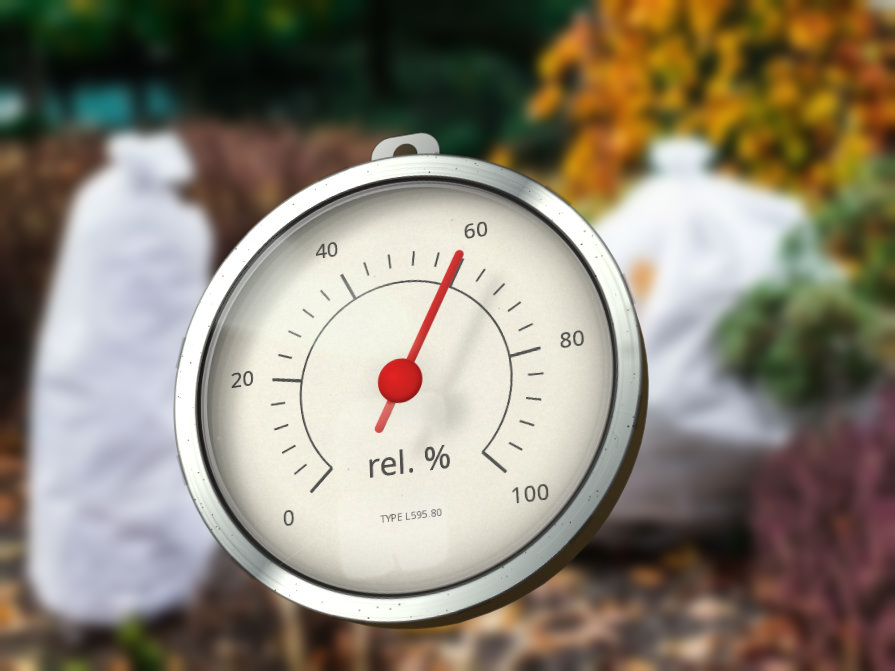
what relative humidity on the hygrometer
60 %
